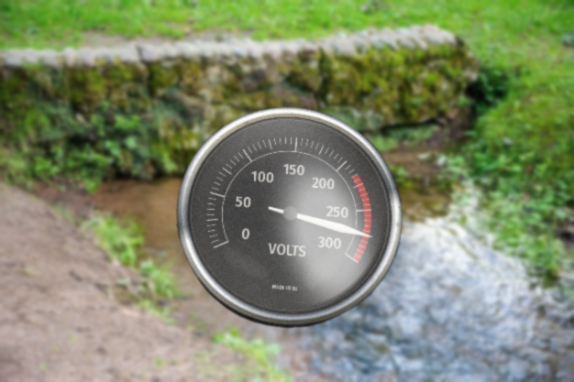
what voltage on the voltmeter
275 V
